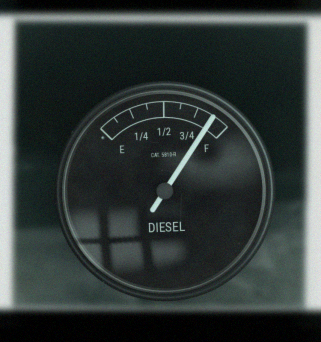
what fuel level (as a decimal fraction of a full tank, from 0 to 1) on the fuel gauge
0.875
